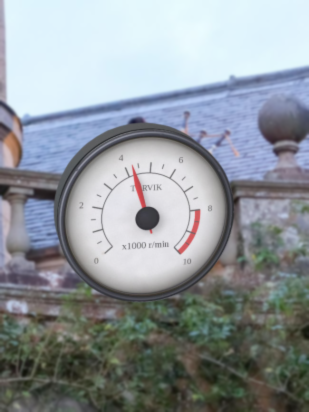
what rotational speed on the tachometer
4250 rpm
